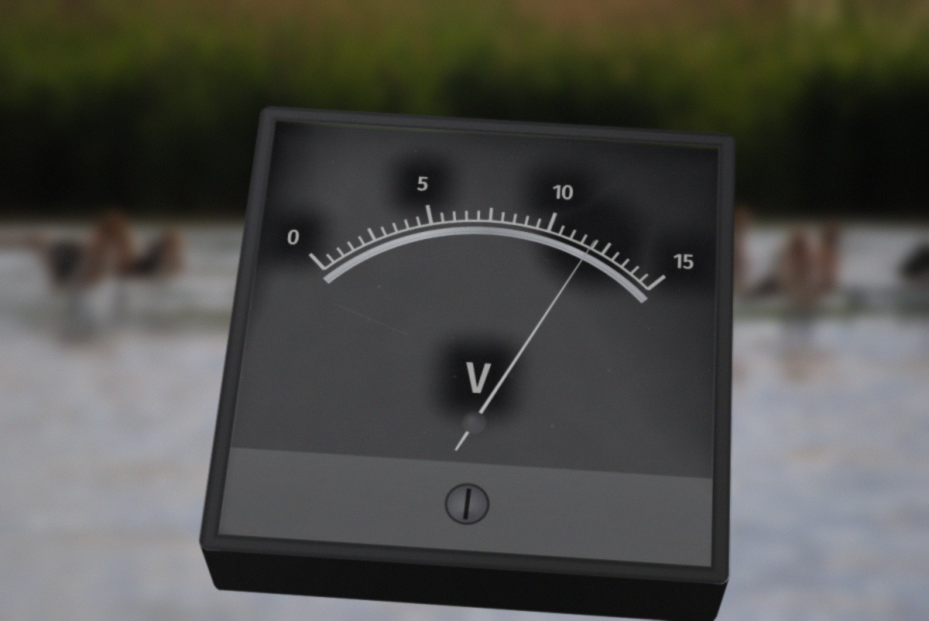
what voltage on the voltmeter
12 V
